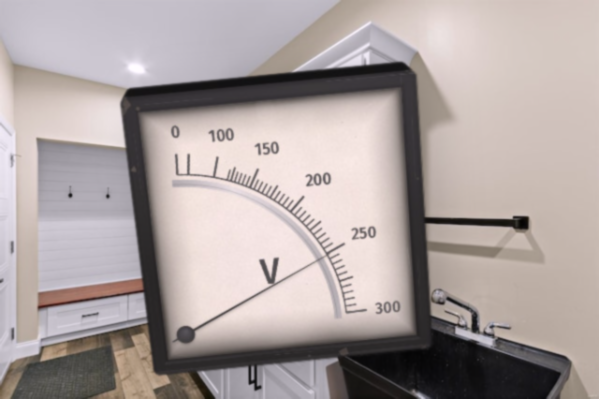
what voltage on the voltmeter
250 V
